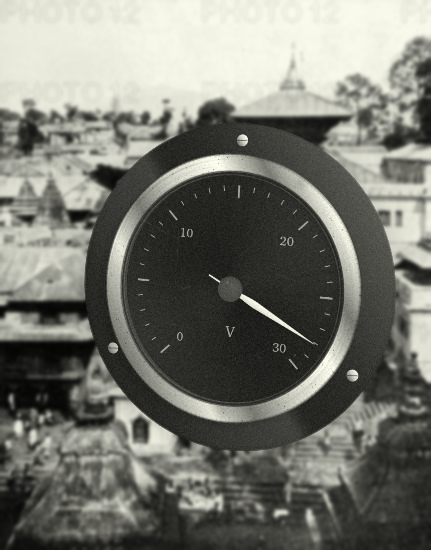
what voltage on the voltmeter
28 V
